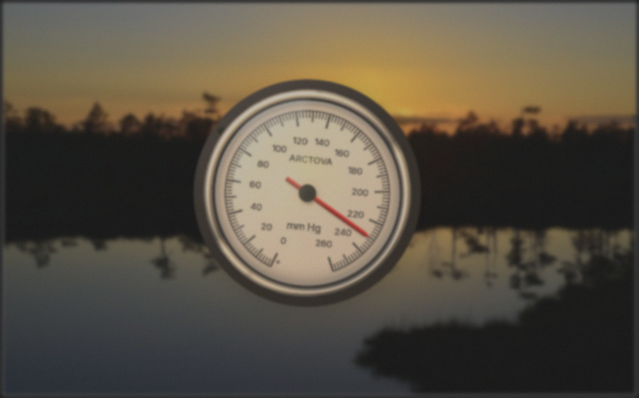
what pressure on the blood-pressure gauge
230 mmHg
